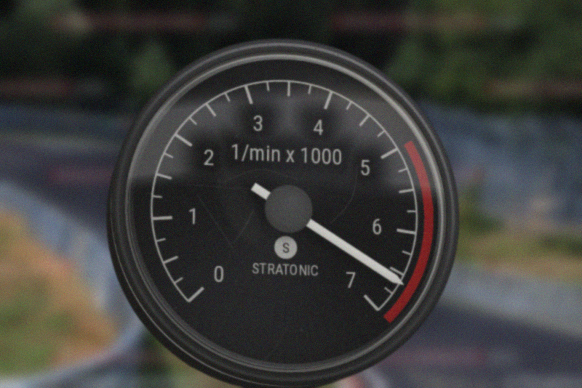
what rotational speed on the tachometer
6625 rpm
